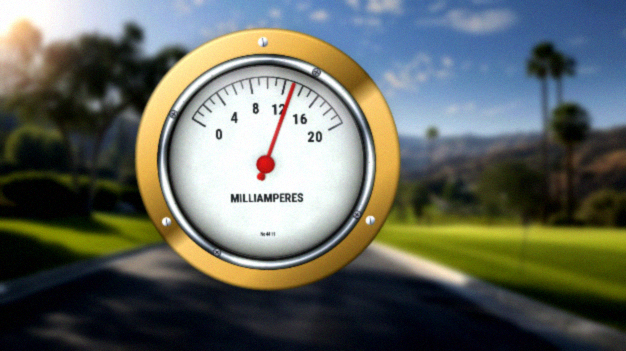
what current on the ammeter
13 mA
